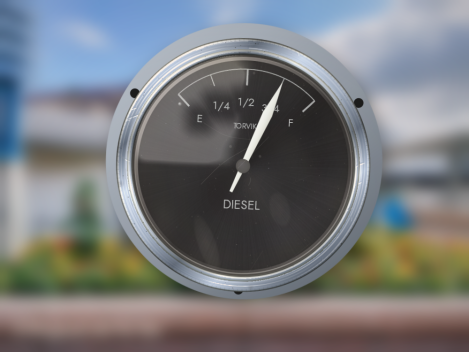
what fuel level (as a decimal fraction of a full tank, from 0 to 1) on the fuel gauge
0.75
